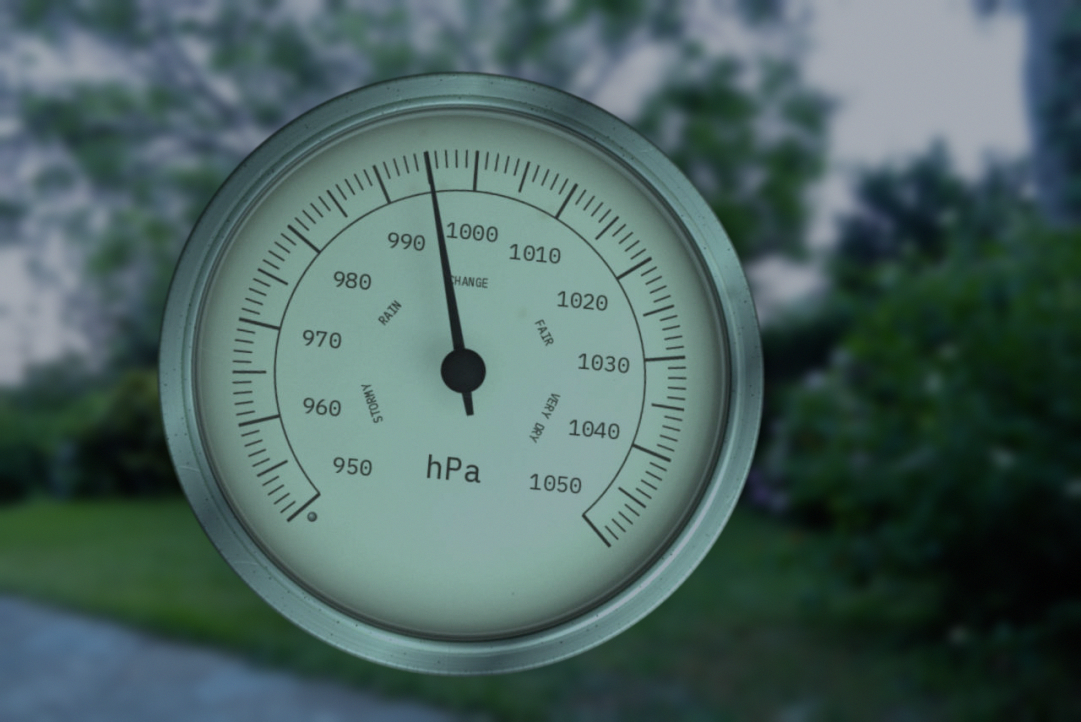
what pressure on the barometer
995 hPa
